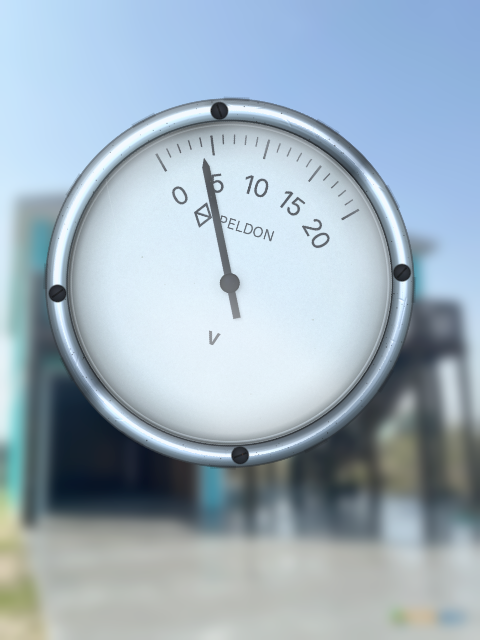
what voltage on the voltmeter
4 V
